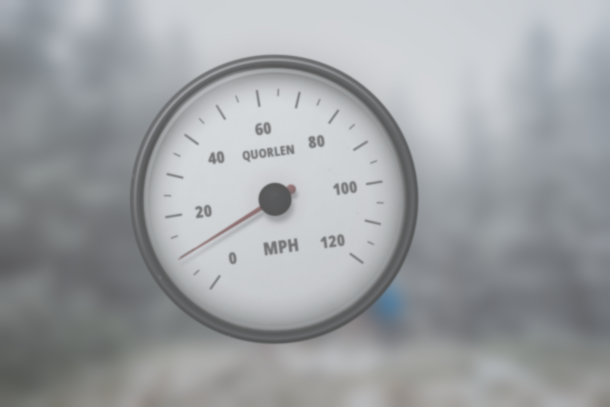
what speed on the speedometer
10 mph
